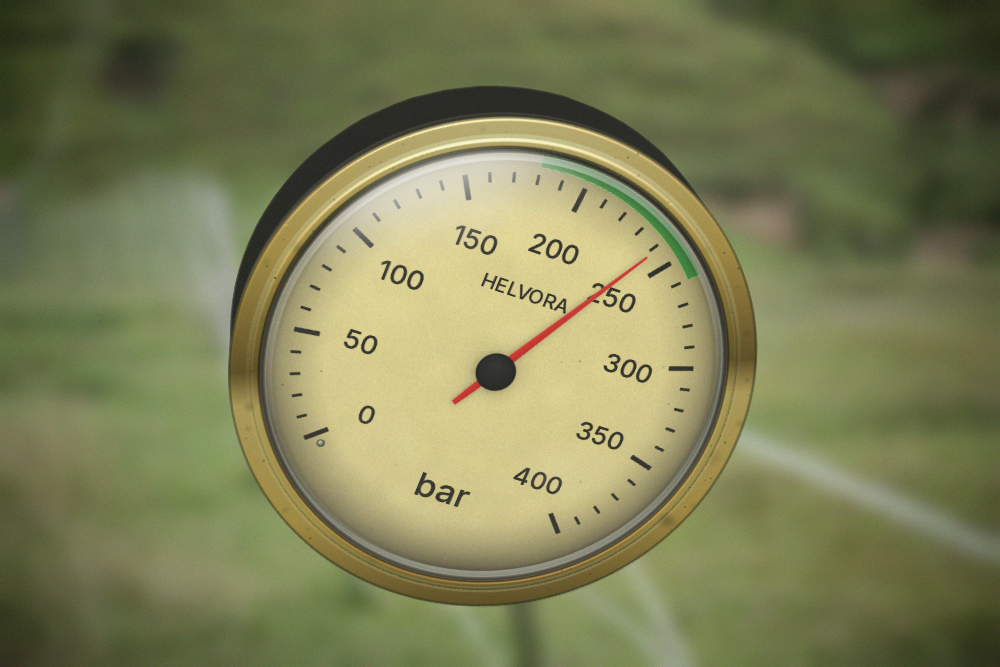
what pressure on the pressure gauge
240 bar
